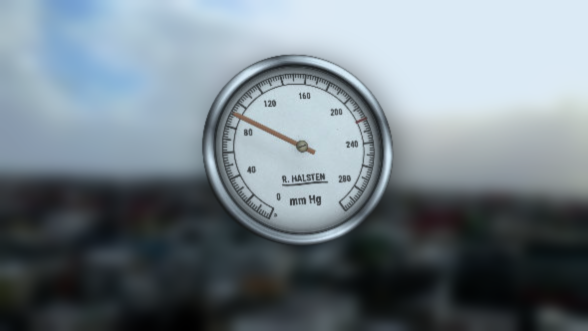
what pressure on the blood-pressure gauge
90 mmHg
